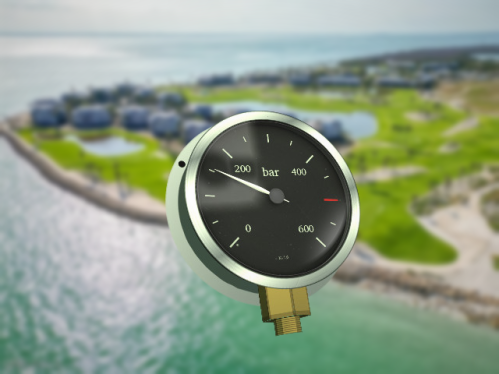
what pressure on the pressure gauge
150 bar
